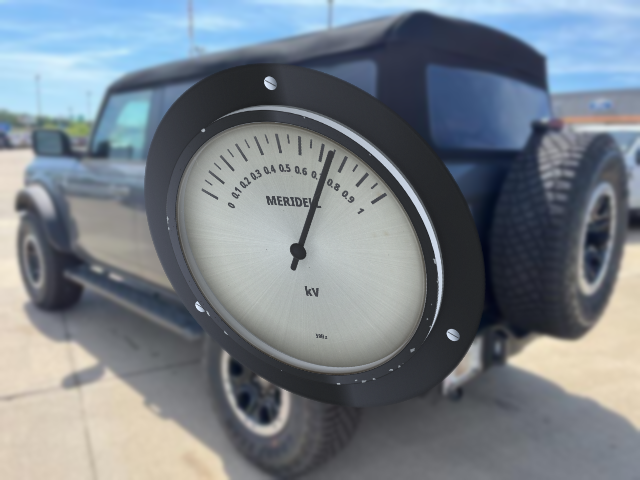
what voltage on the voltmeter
0.75 kV
